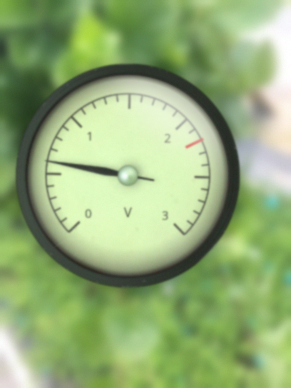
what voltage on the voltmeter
0.6 V
